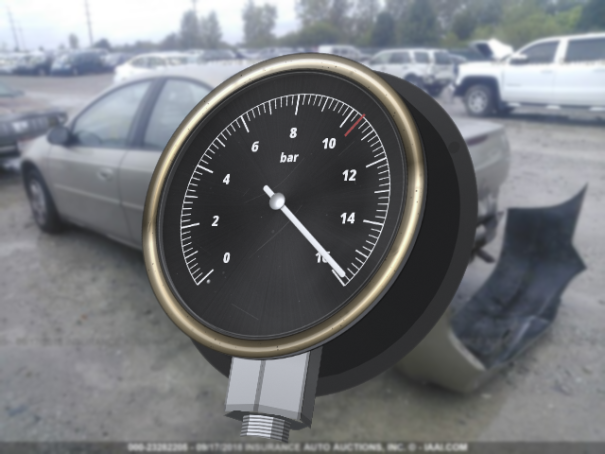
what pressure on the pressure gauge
15.8 bar
